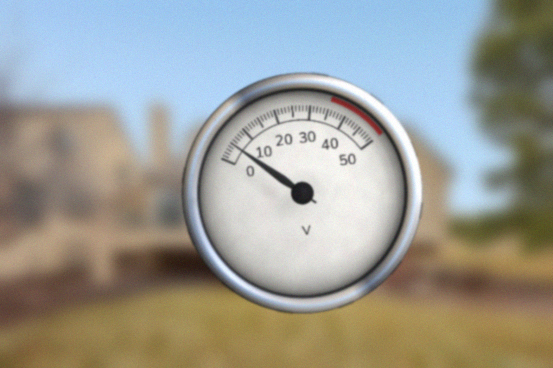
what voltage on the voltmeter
5 V
